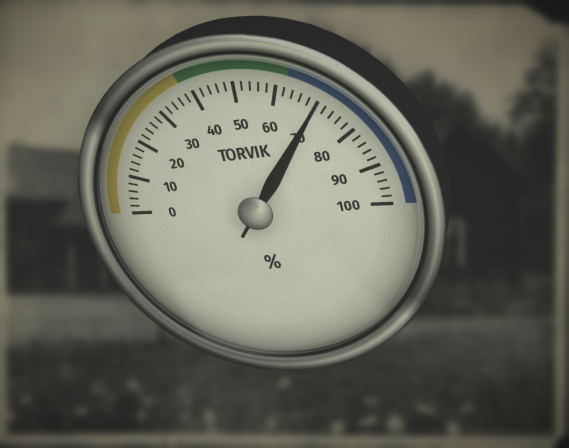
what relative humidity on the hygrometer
70 %
